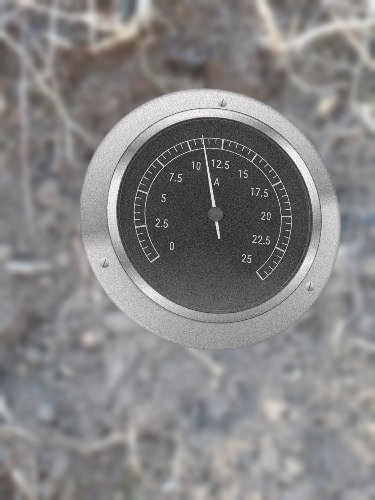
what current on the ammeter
11 A
